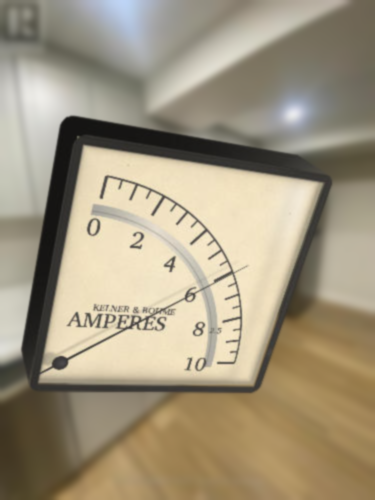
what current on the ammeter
6 A
